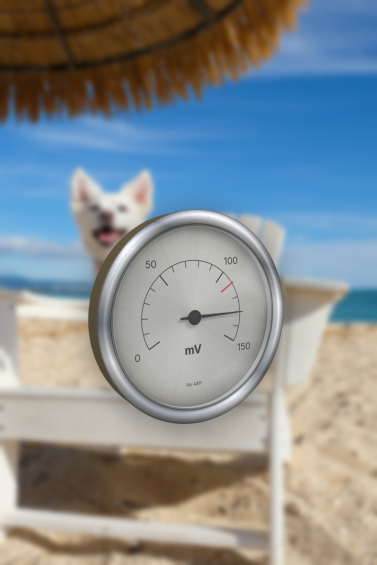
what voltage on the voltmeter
130 mV
